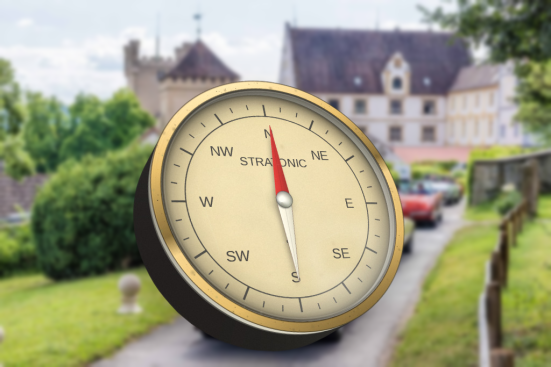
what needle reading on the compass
0 °
